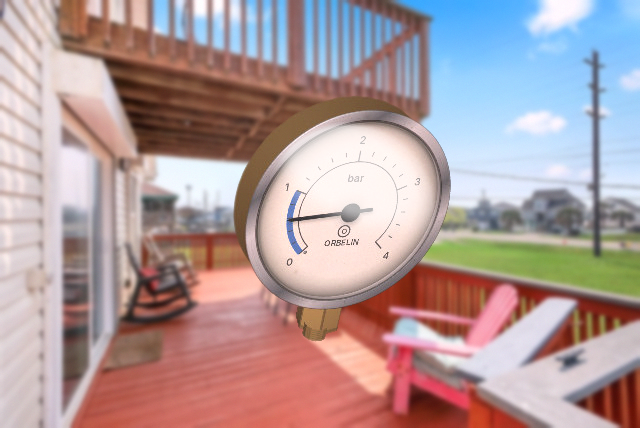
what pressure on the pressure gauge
0.6 bar
